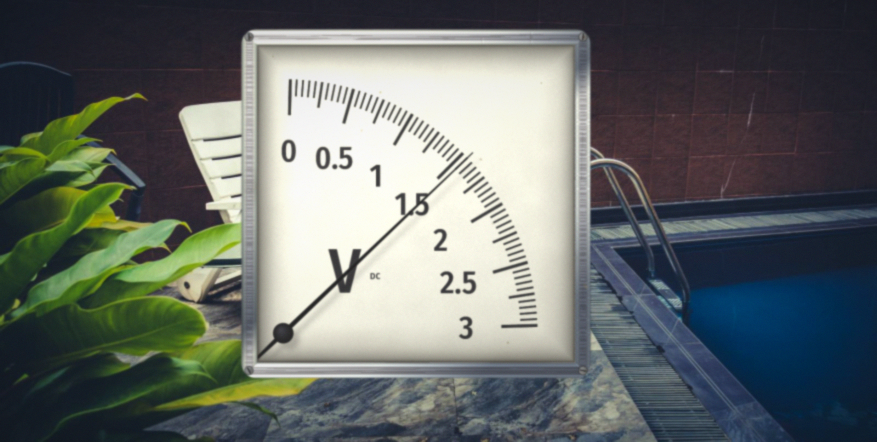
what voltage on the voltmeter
1.55 V
